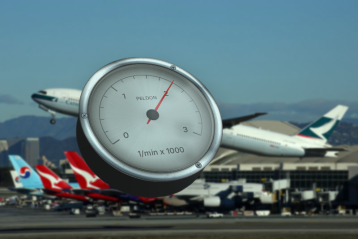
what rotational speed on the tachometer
2000 rpm
